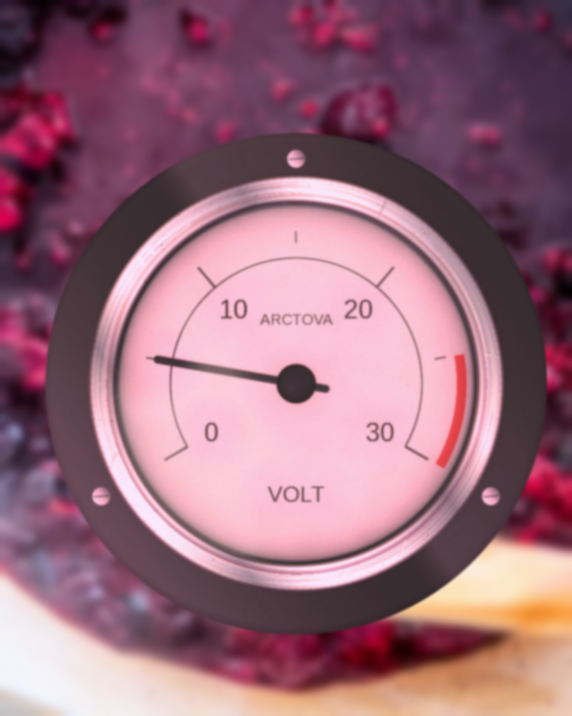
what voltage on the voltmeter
5 V
